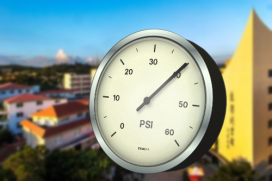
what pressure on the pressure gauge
40 psi
